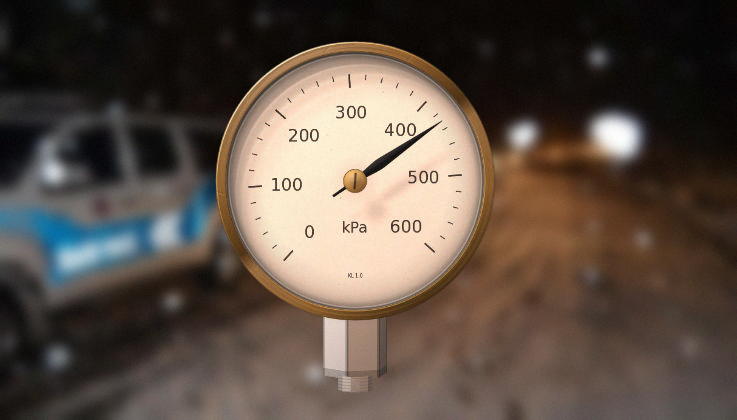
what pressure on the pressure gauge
430 kPa
